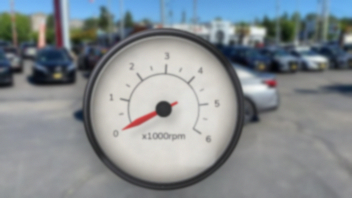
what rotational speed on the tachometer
0 rpm
